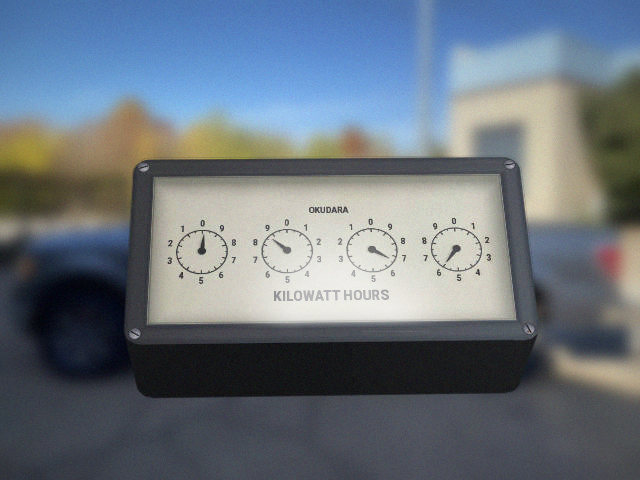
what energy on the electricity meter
9866 kWh
